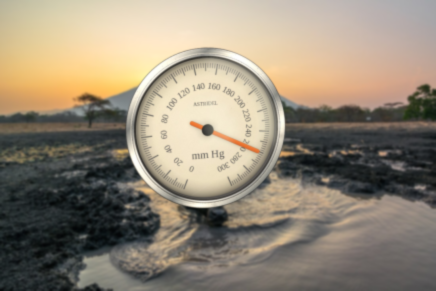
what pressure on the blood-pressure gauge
260 mmHg
